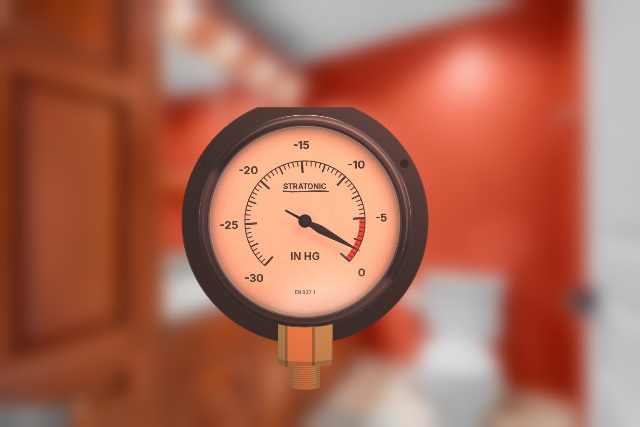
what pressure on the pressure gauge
-1.5 inHg
